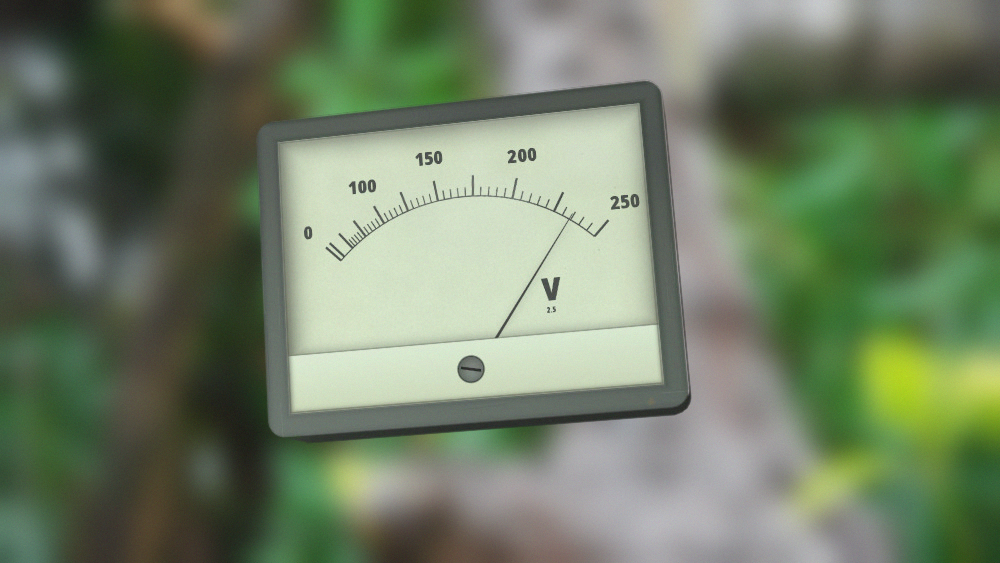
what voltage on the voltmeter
235 V
